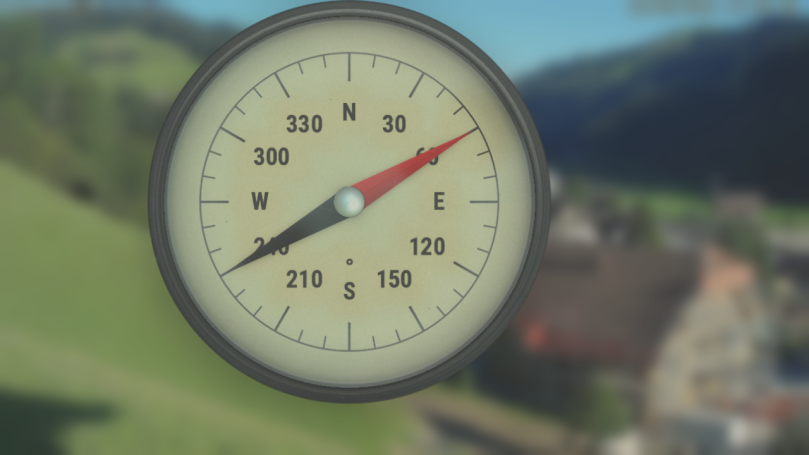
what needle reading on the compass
60 °
